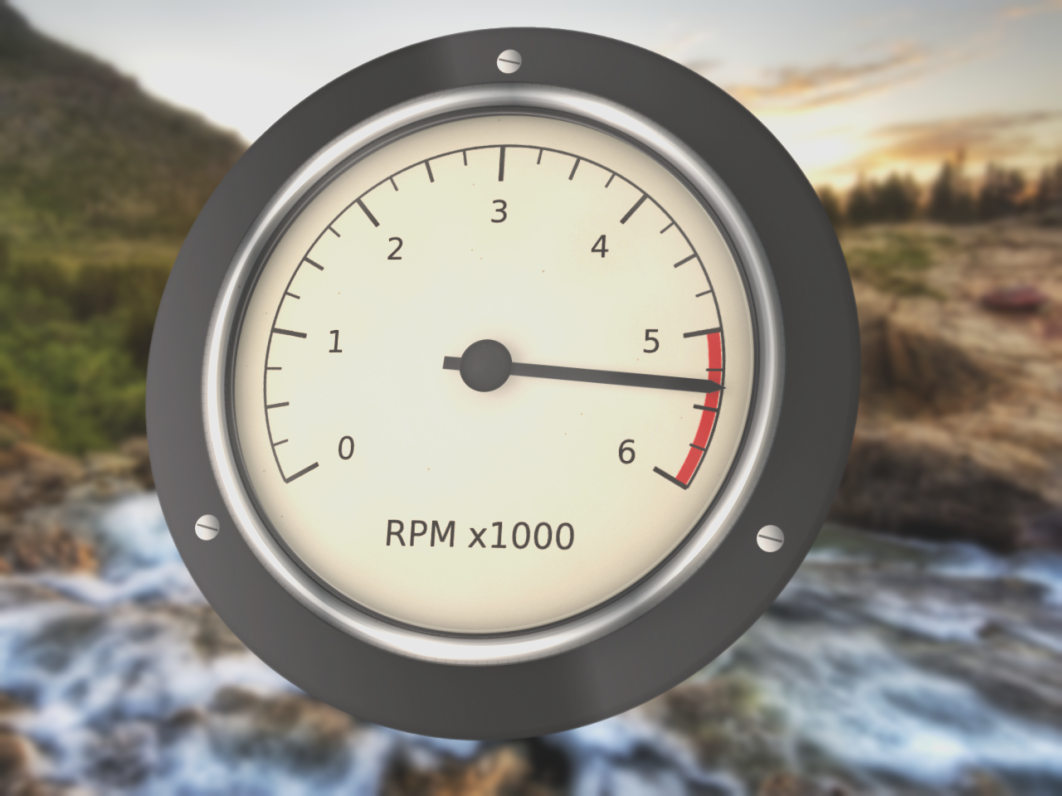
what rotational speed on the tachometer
5375 rpm
